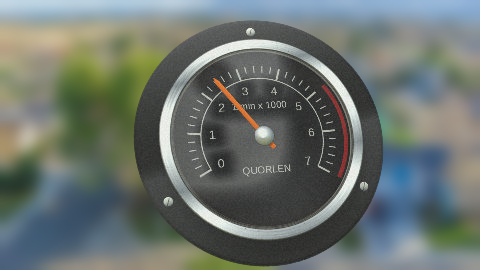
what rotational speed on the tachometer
2400 rpm
